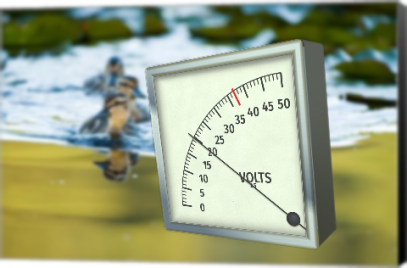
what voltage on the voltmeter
20 V
